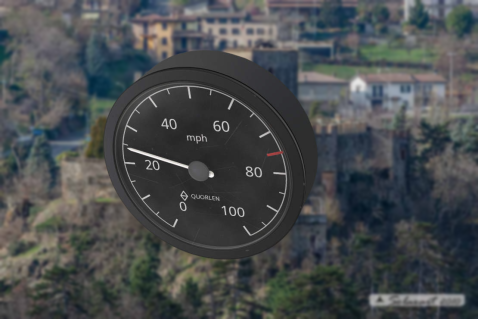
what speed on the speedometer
25 mph
